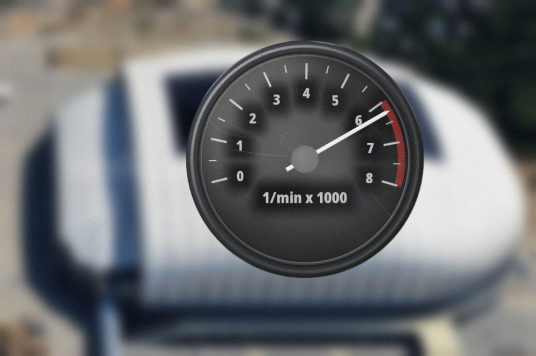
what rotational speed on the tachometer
6250 rpm
